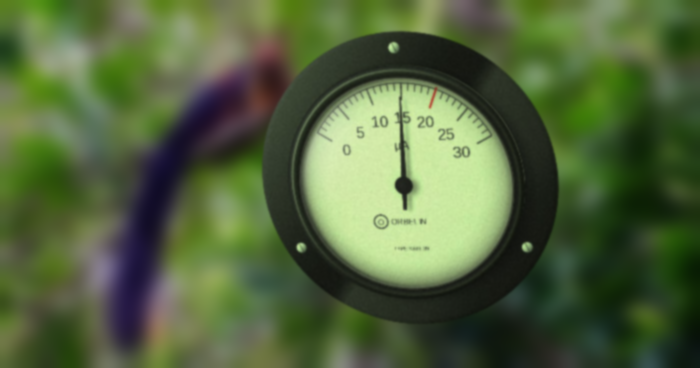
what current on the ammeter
15 µA
